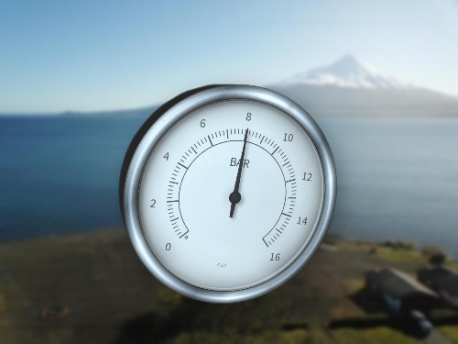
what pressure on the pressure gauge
8 bar
